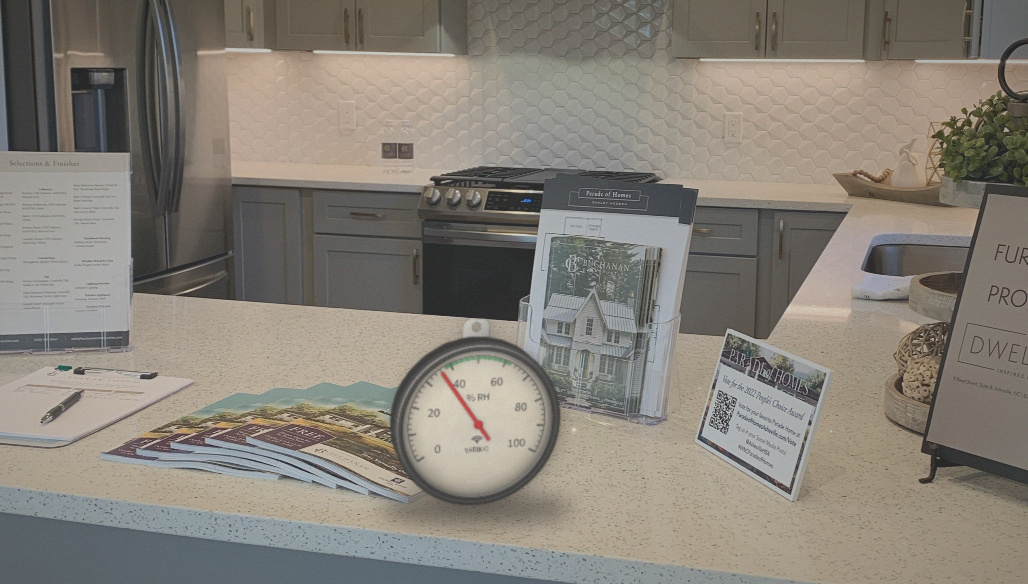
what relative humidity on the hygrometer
36 %
